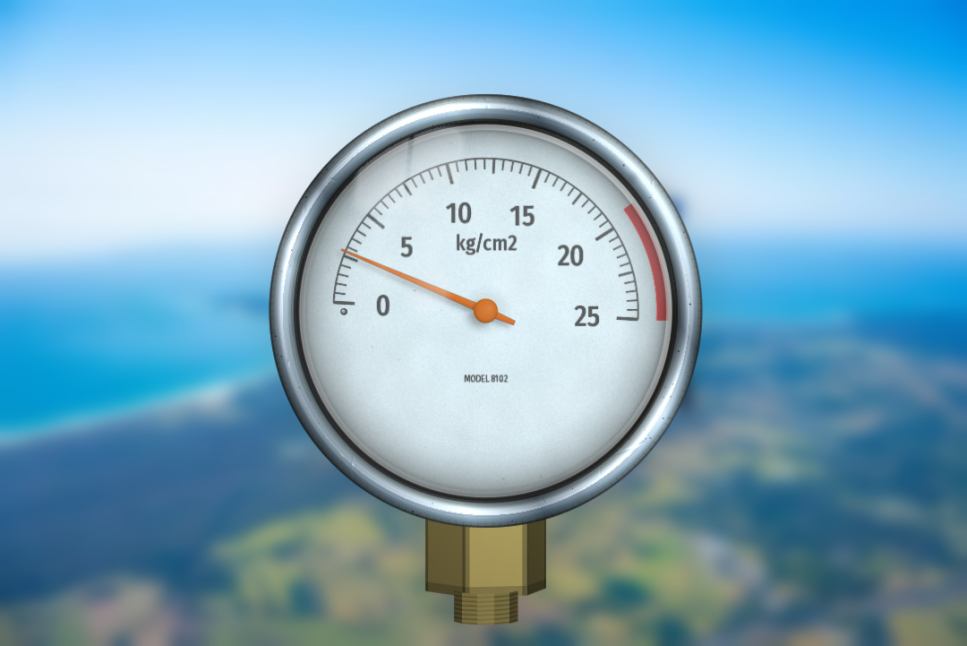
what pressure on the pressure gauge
2.75 kg/cm²
